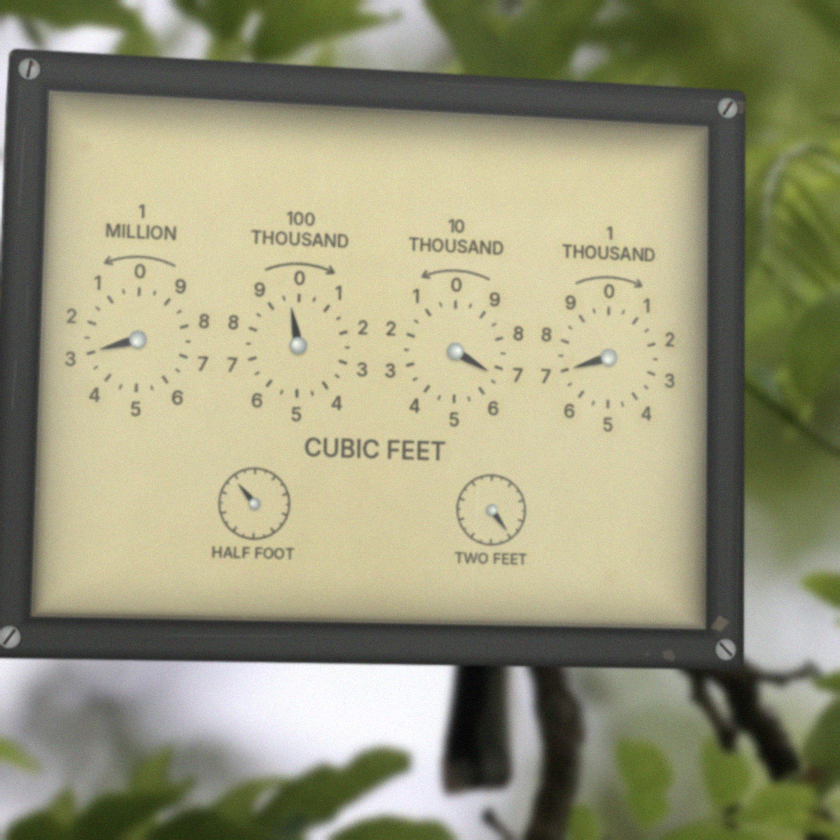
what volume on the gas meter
296700 ft³
